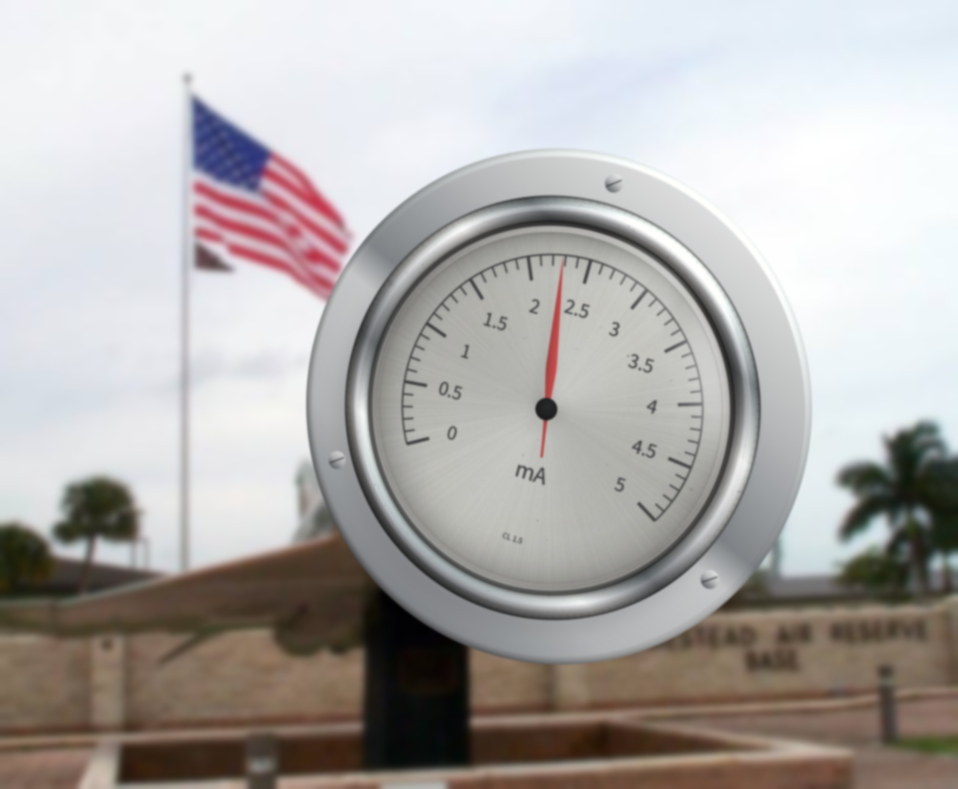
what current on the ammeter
2.3 mA
